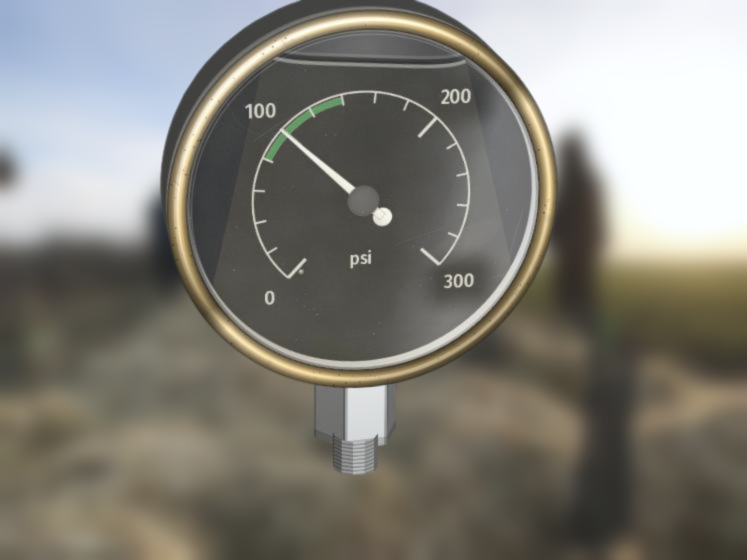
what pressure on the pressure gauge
100 psi
